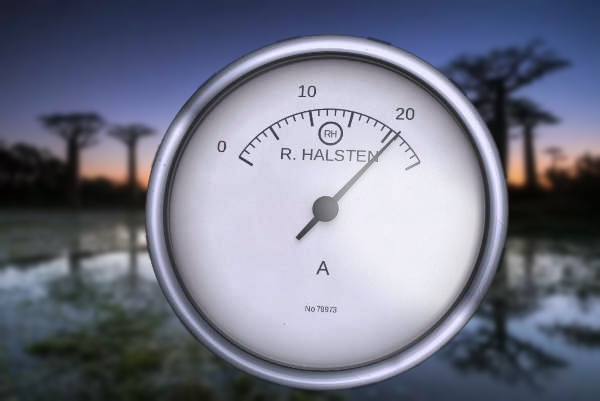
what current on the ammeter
21 A
